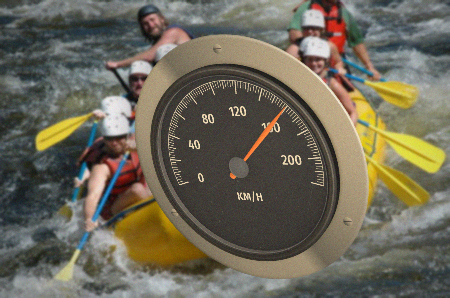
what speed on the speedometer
160 km/h
